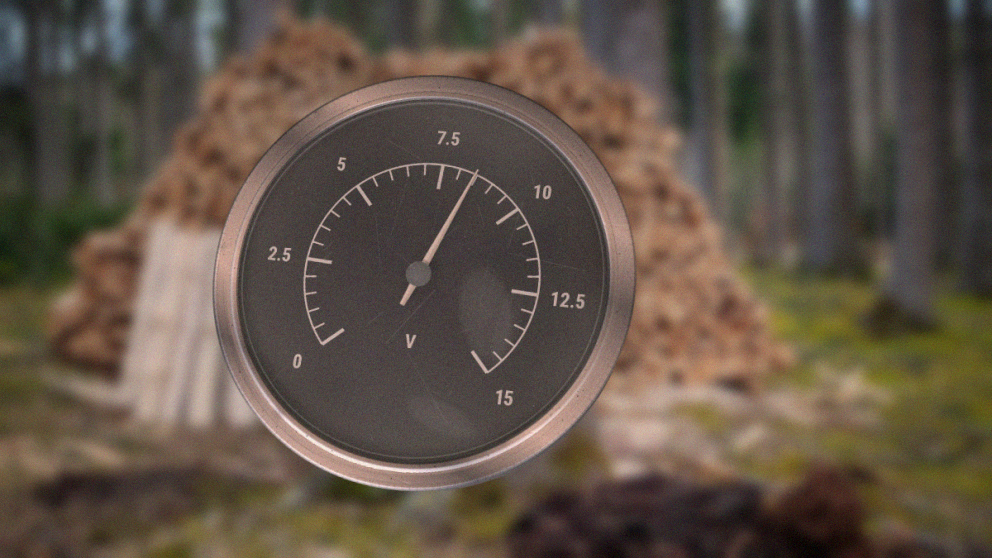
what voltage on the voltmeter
8.5 V
